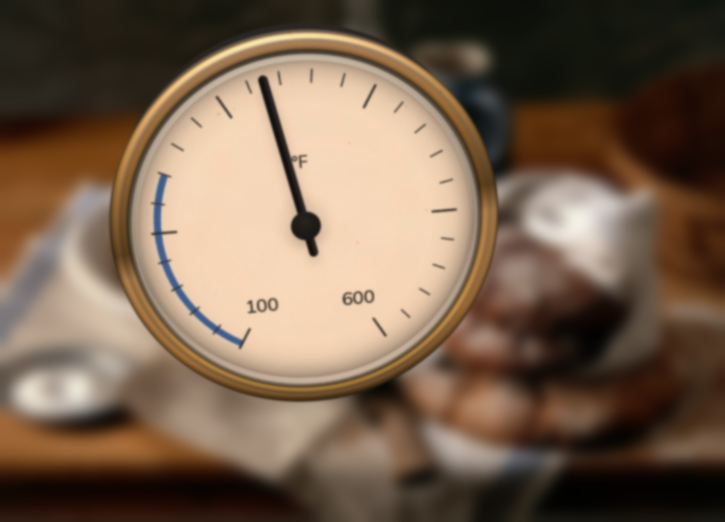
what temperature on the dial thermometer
330 °F
